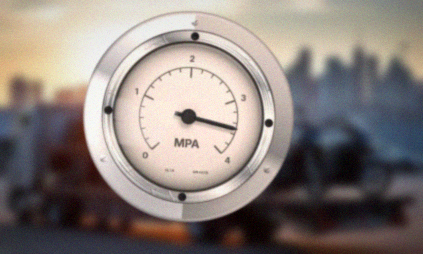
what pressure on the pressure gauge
3.5 MPa
